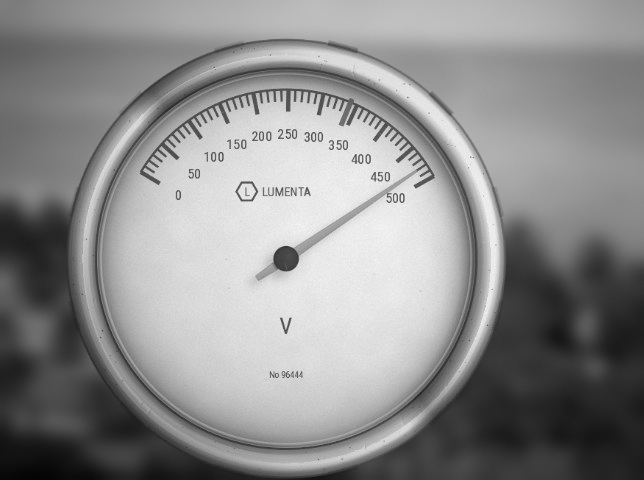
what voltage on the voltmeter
480 V
